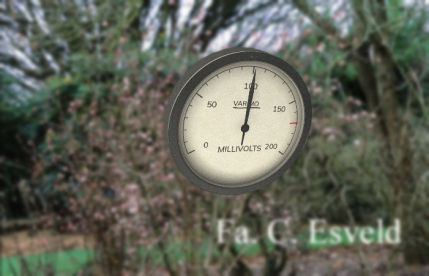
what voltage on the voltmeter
100 mV
